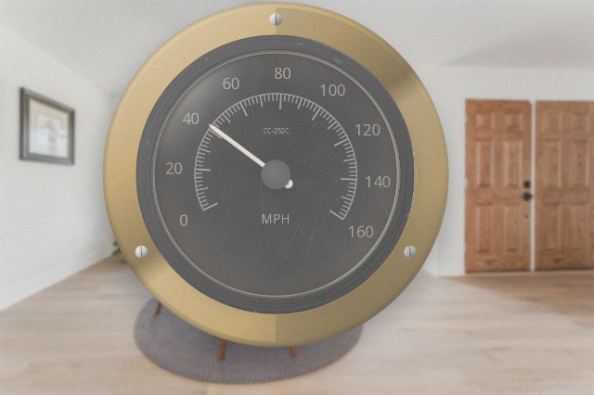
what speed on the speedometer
42 mph
